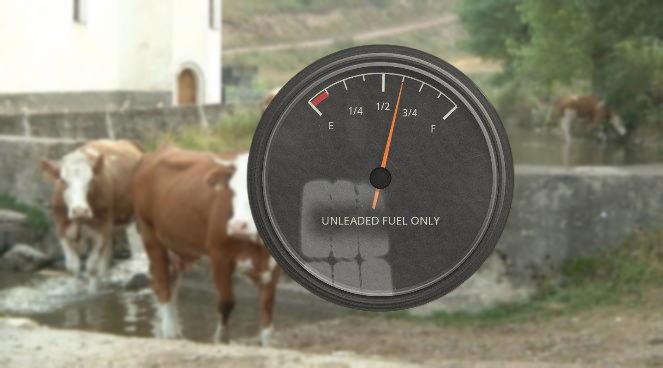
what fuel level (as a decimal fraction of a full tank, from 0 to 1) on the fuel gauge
0.625
